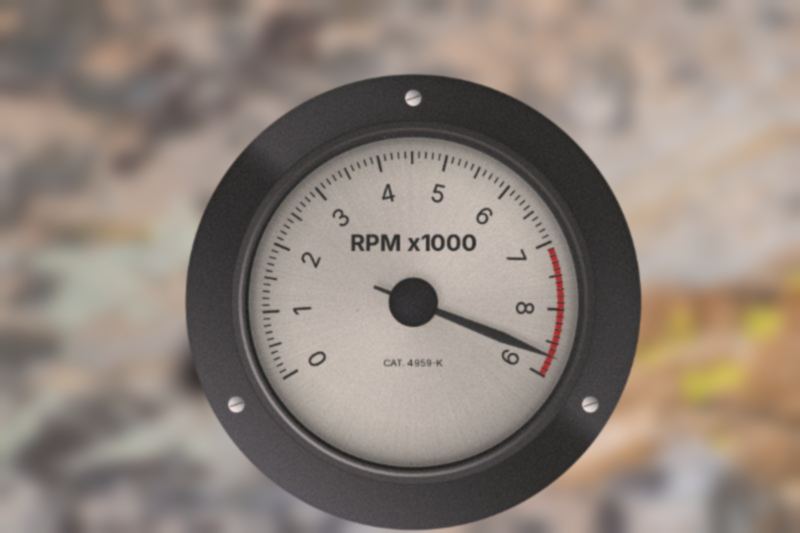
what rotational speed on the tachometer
8700 rpm
